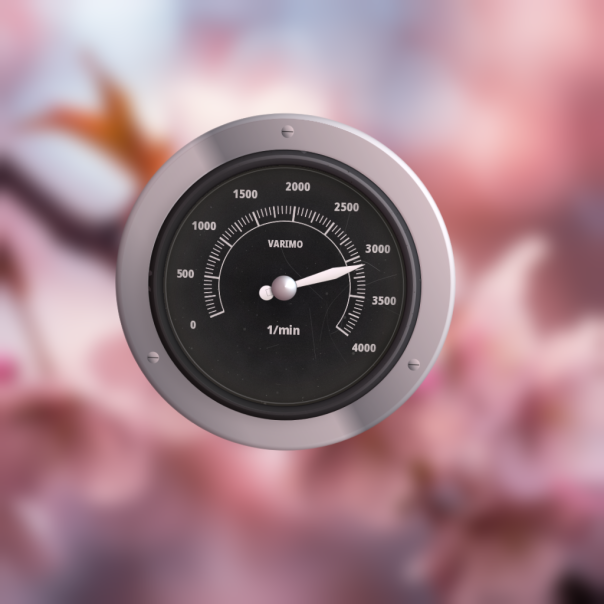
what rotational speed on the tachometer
3100 rpm
